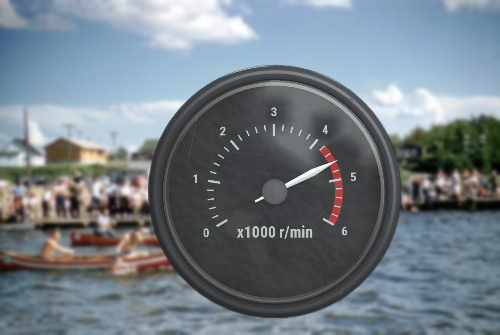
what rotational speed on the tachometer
4600 rpm
